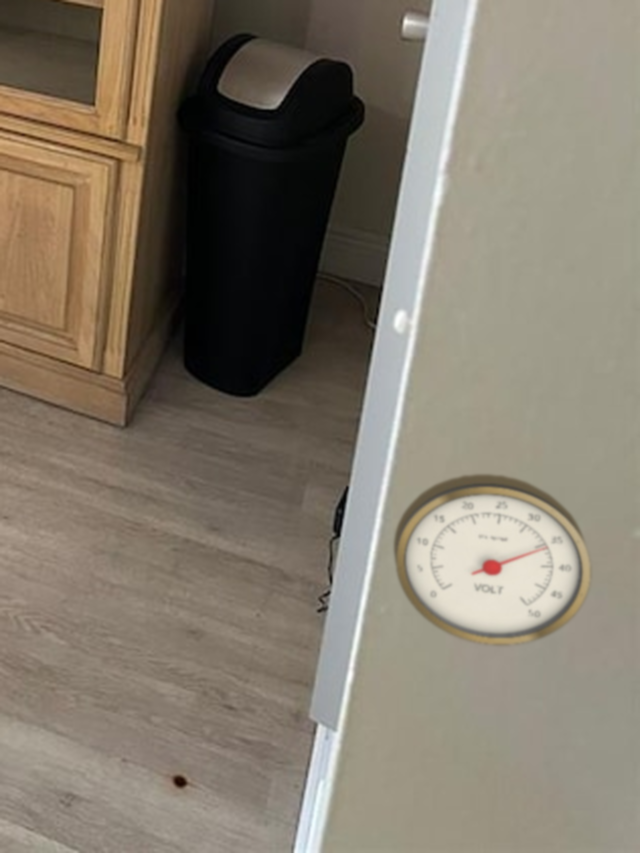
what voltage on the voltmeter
35 V
